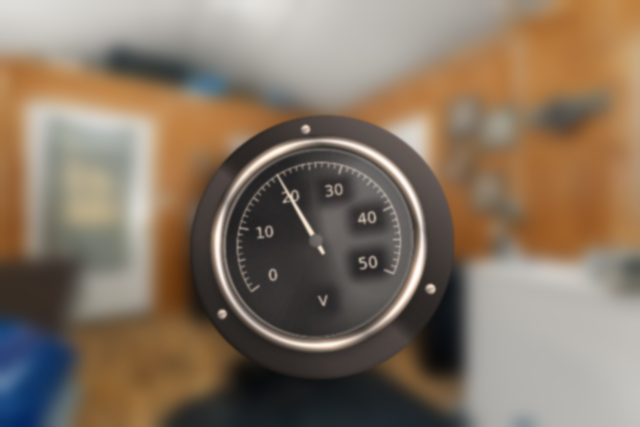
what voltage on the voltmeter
20 V
